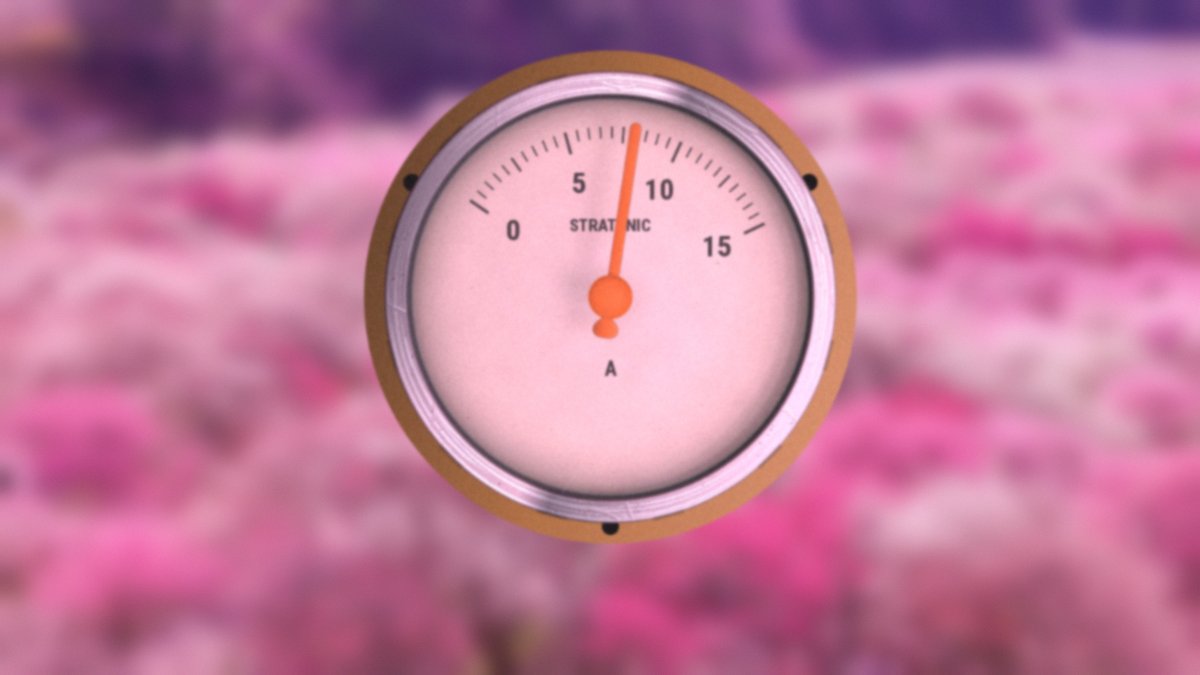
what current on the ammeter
8 A
